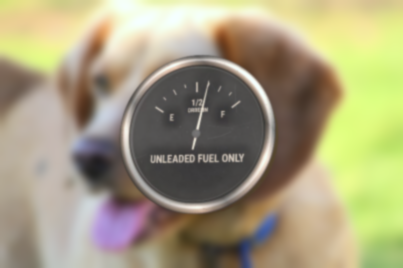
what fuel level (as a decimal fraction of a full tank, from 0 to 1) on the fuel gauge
0.625
